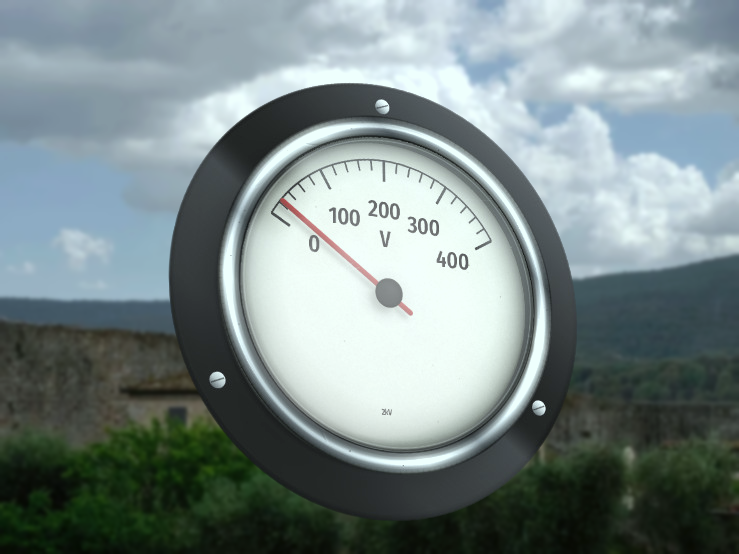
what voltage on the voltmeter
20 V
